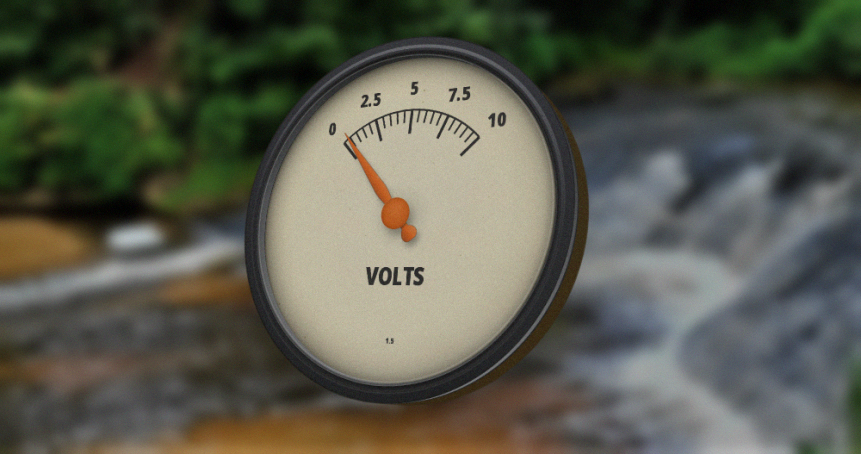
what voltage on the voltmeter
0.5 V
